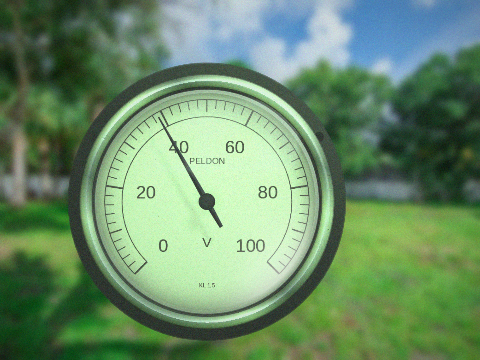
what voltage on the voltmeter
39 V
